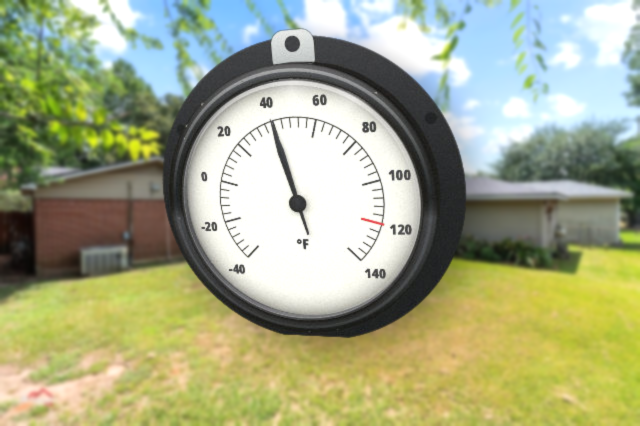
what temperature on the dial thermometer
40 °F
